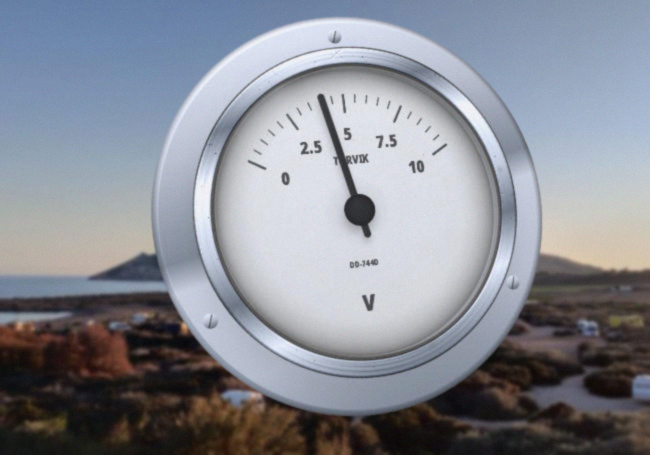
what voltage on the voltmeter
4 V
